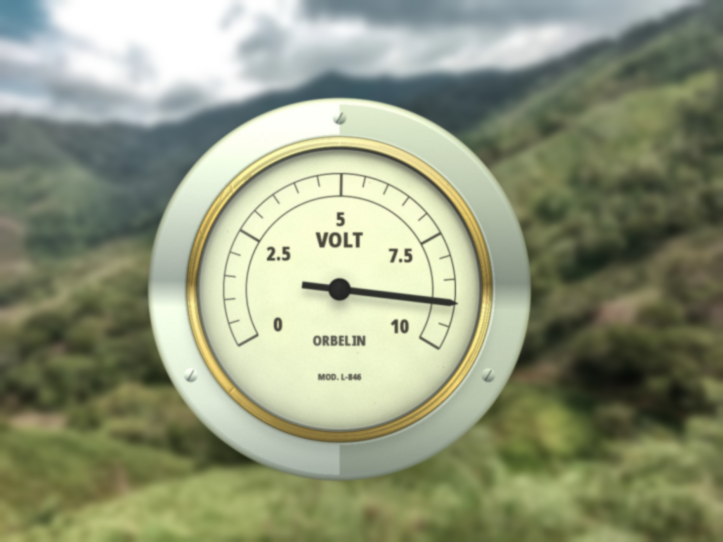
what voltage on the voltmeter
9 V
